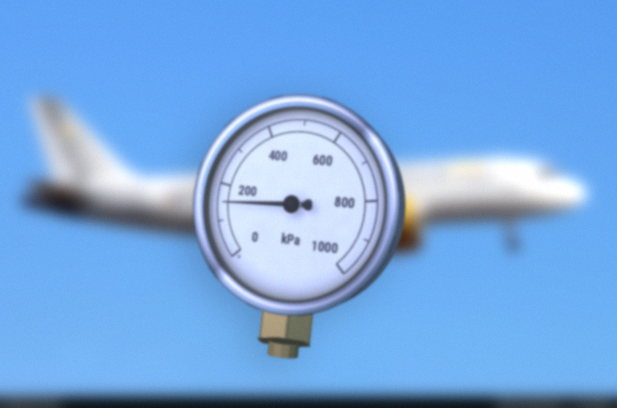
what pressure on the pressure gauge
150 kPa
